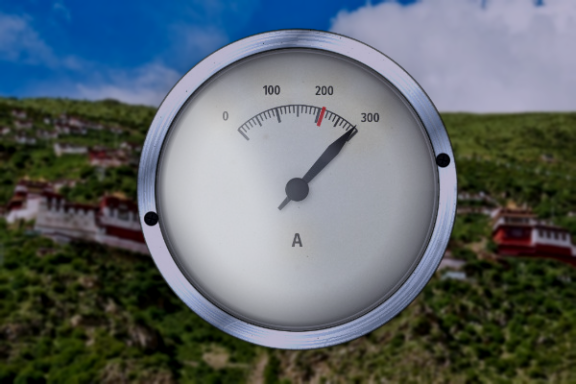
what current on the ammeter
290 A
